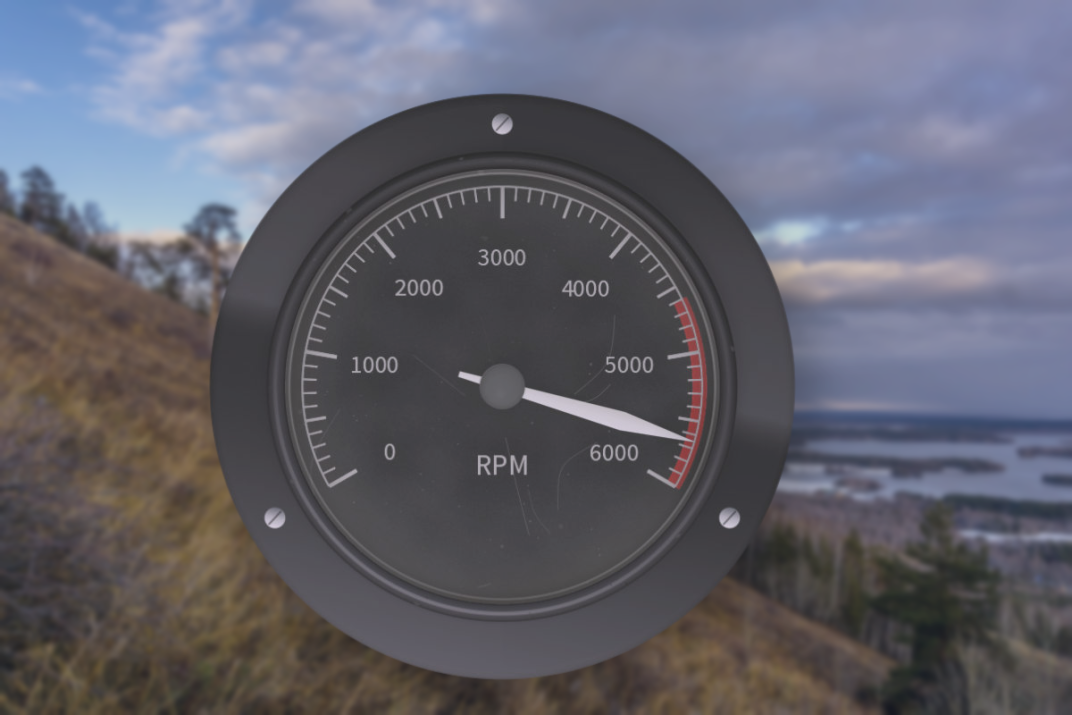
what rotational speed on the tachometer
5650 rpm
